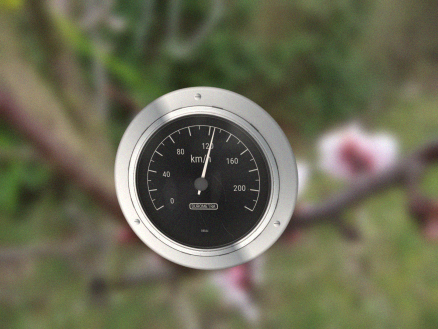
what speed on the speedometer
125 km/h
